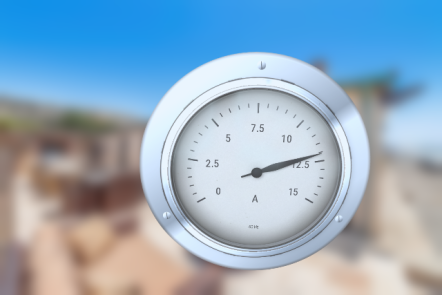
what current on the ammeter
12 A
